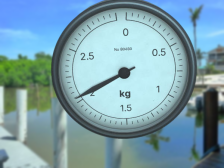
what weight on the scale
2.05 kg
